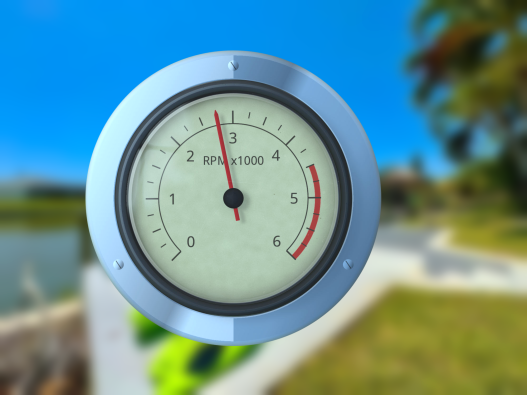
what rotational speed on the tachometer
2750 rpm
